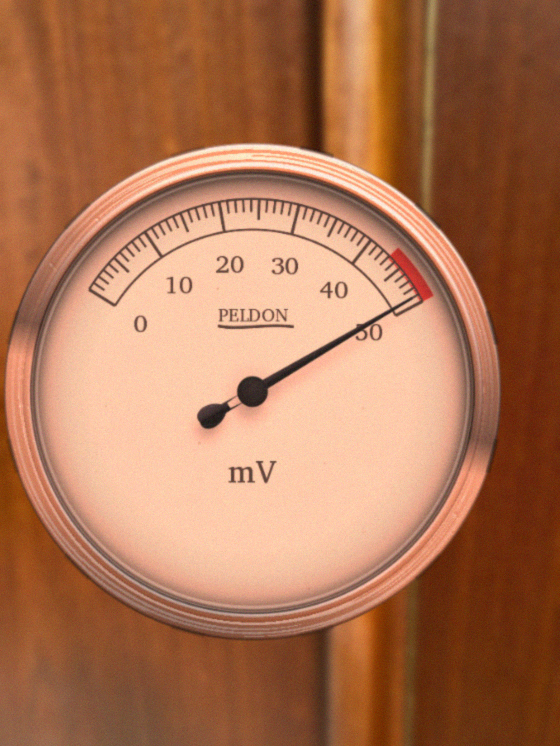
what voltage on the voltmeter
49 mV
